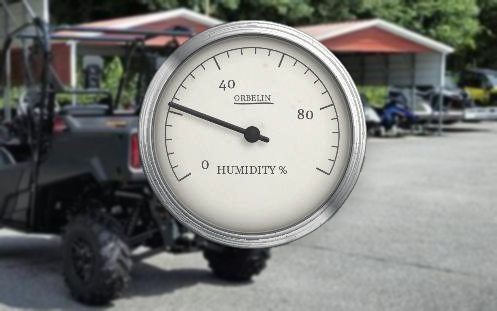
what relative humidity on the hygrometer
22 %
